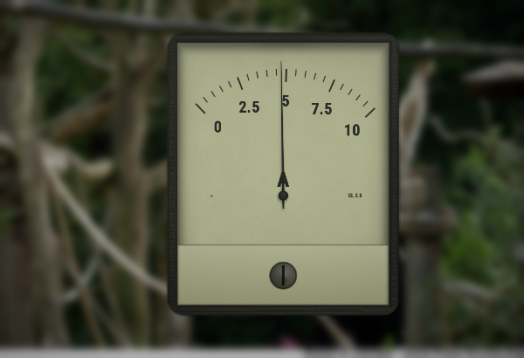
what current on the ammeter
4.75 A
